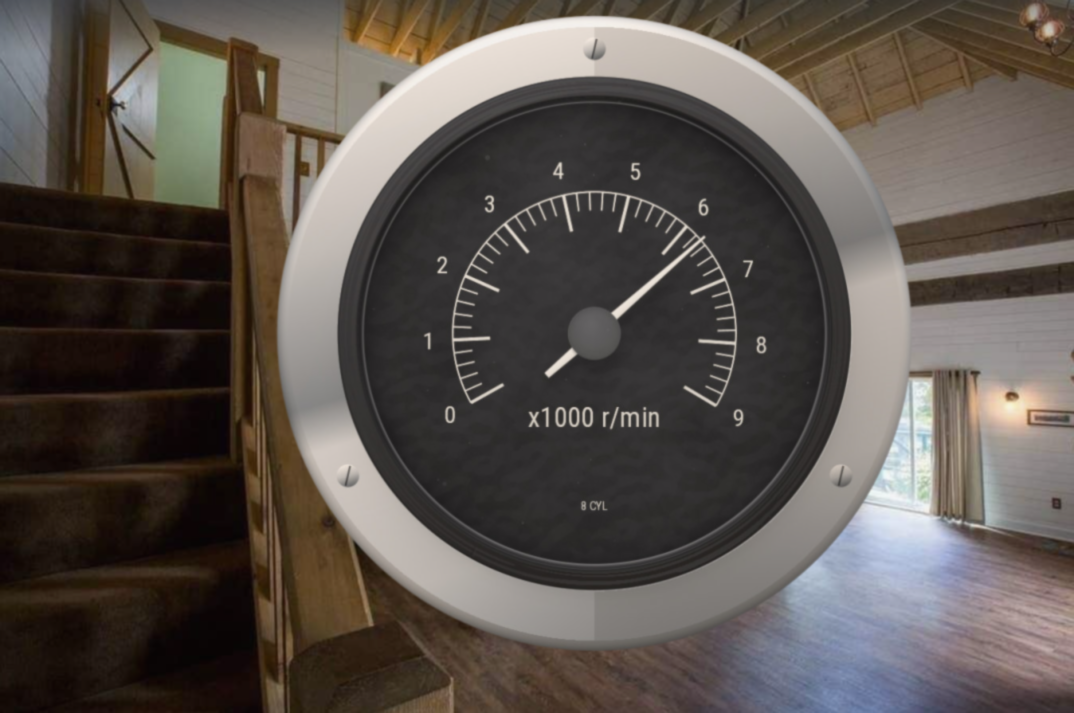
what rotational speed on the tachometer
6300 rpm
